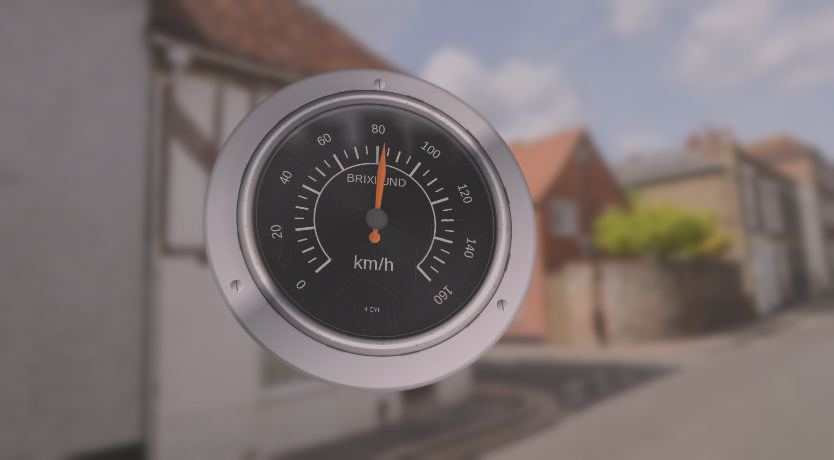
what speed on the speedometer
82.5 km/h
